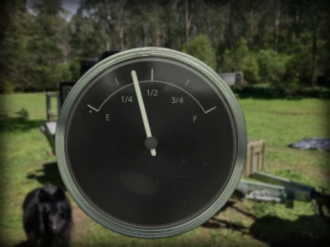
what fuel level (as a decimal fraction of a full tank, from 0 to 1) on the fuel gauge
0.375
